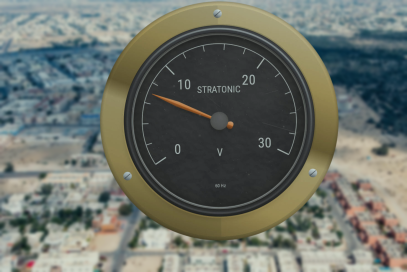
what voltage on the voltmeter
7 V
